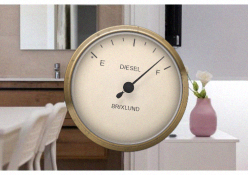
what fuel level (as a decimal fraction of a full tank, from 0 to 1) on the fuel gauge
0.875
